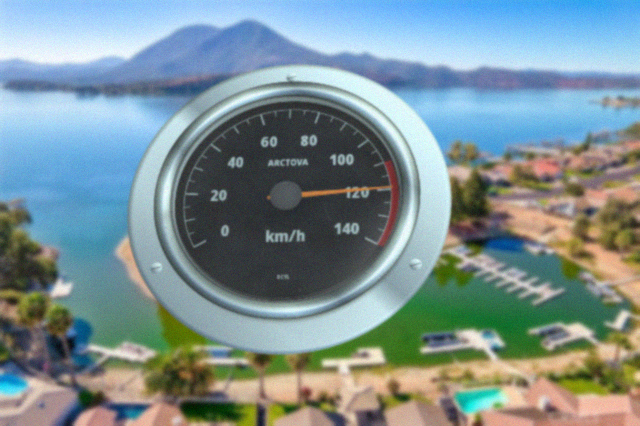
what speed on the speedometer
120 km/h
